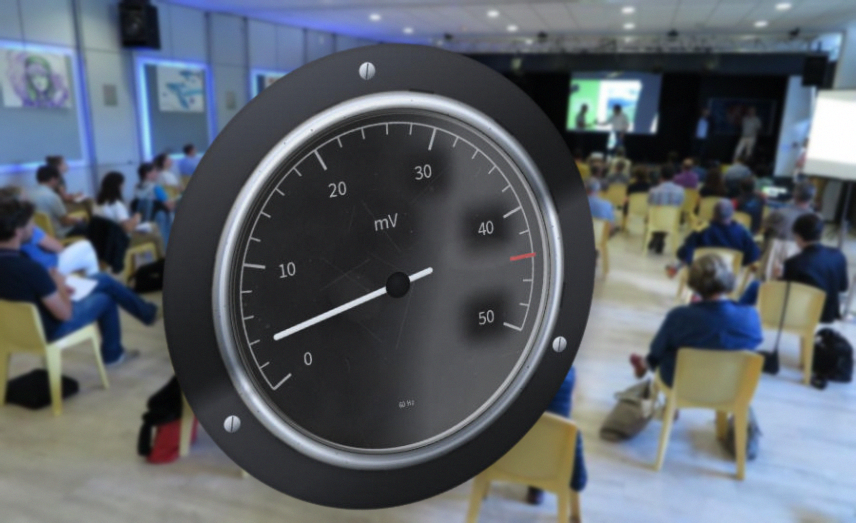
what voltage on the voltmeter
4 mV
